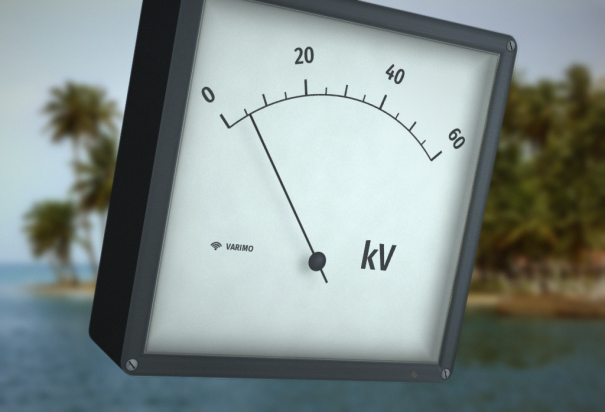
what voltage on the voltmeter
5 kV
